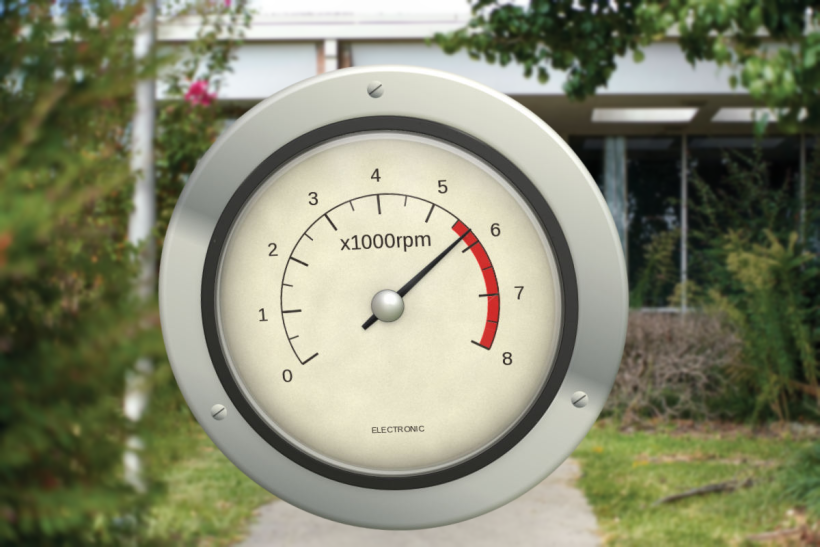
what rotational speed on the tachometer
5750 rpm
